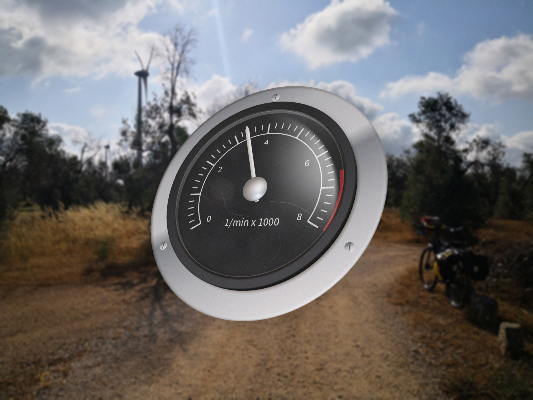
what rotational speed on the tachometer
3400 rpm
